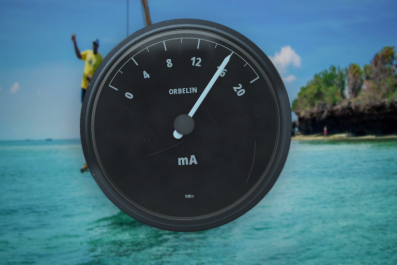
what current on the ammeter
16 mA
